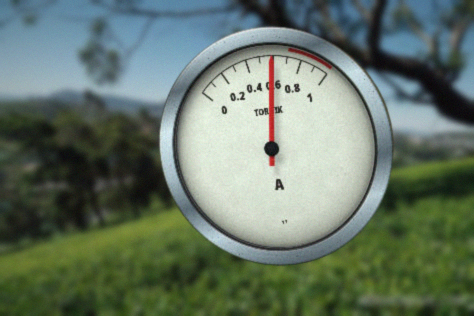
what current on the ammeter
0.6 A
